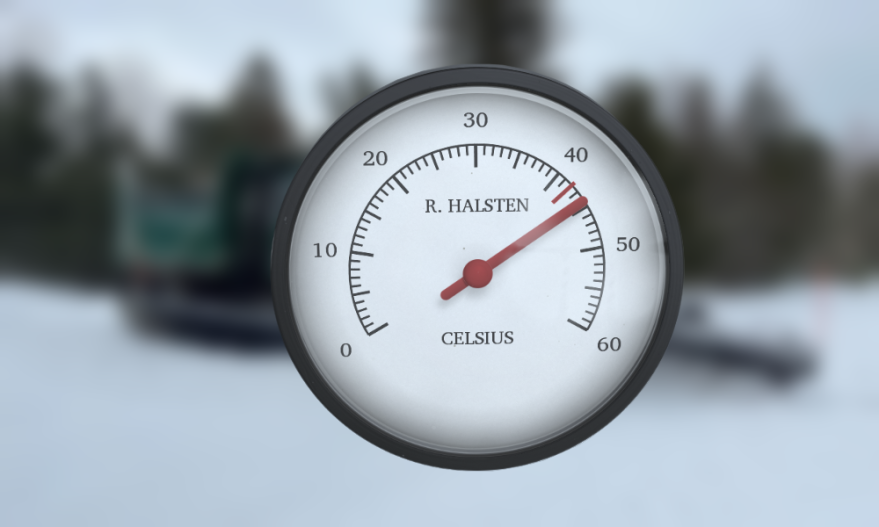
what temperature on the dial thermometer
44 °C
